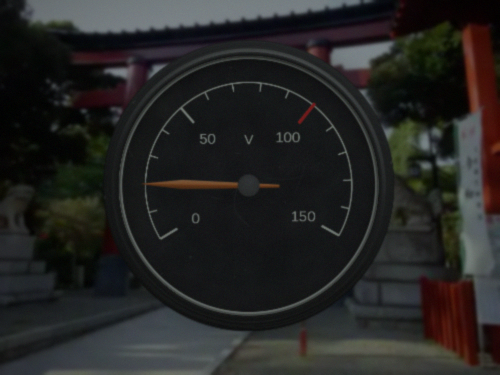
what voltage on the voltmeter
20 V
